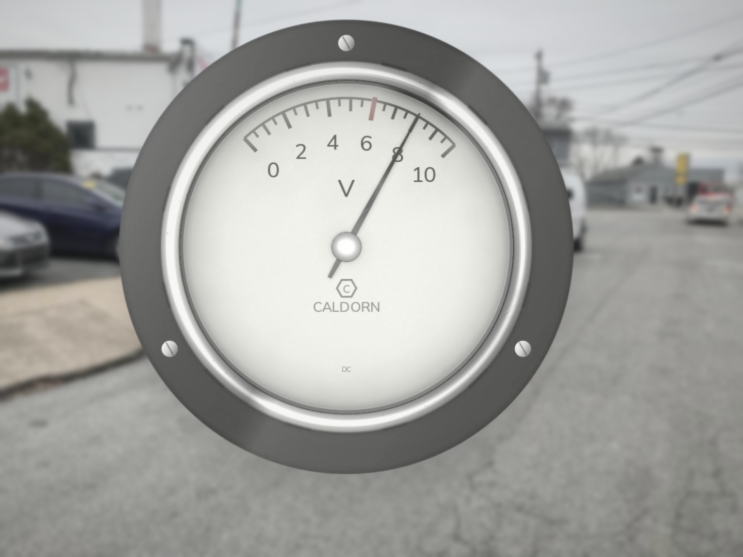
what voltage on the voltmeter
8 V
